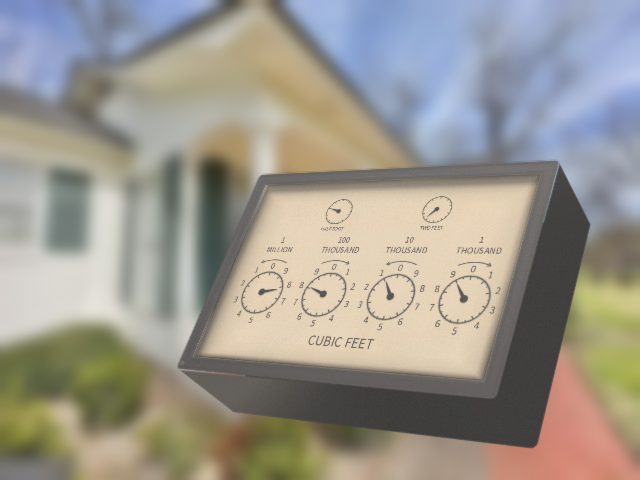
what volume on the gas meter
780900 ft³
